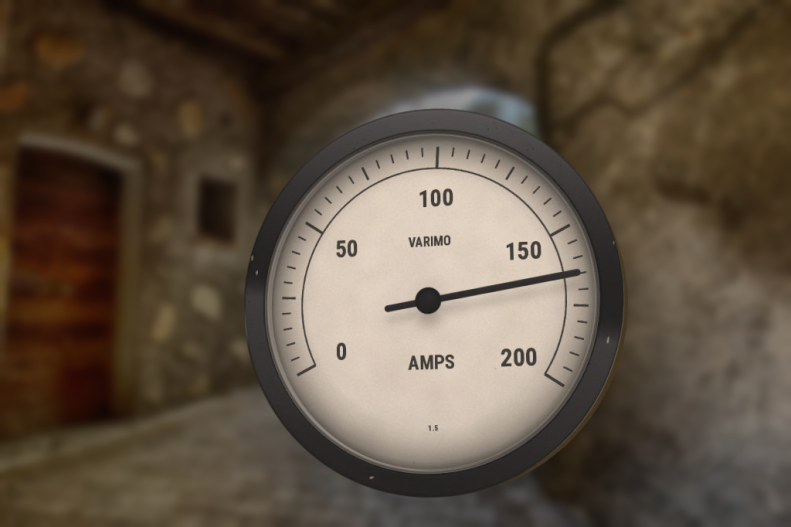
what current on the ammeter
165 A
